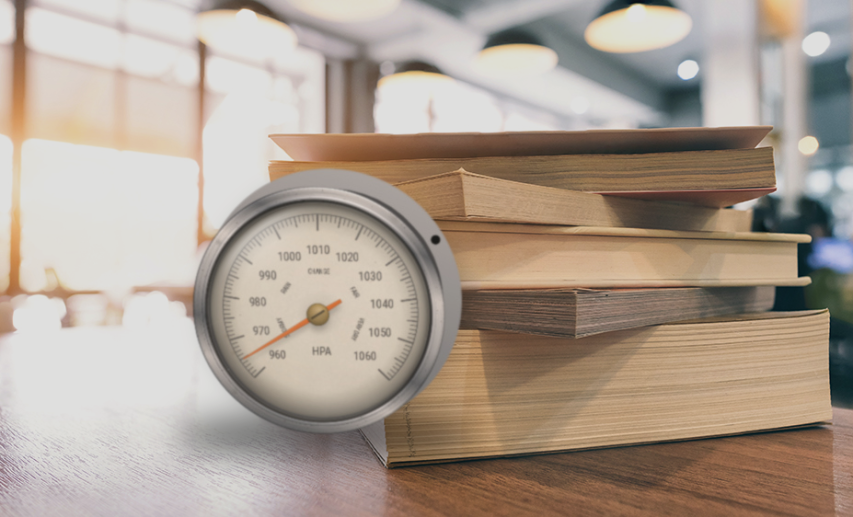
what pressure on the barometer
965 hPa
